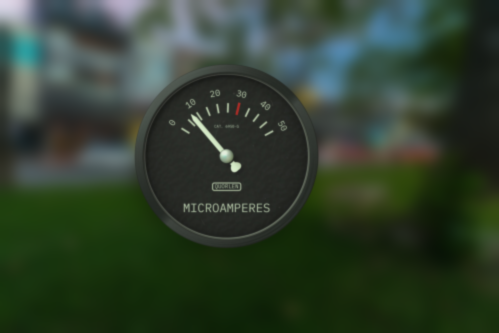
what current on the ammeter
7.5 µA
